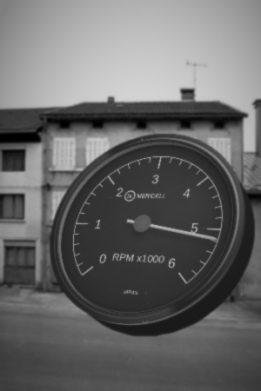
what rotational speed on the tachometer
5200 rpm
